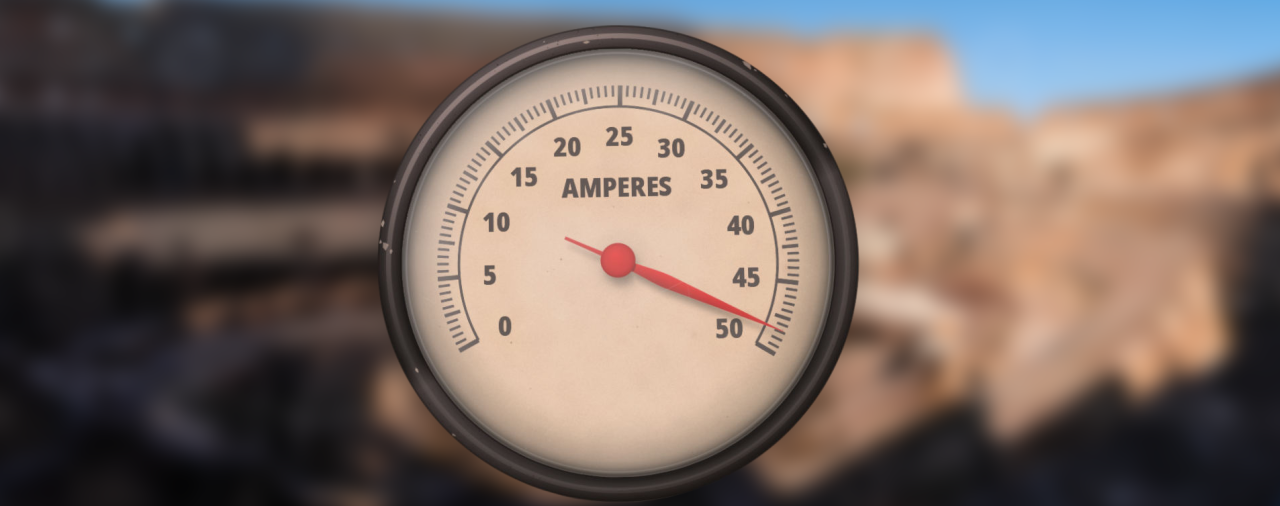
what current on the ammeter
48.5 A
